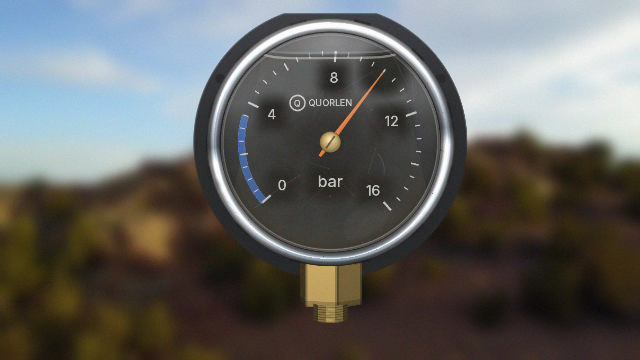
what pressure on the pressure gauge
10 bar
